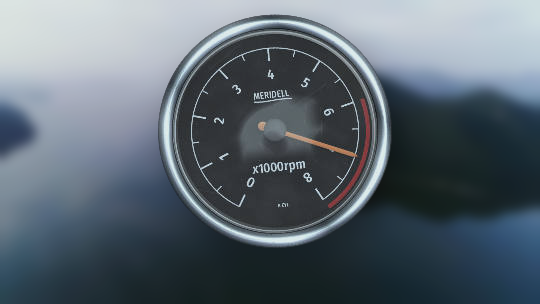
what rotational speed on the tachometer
7000 rpm
